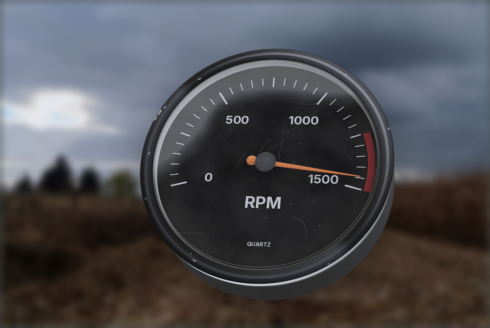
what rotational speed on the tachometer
1450 rpm
